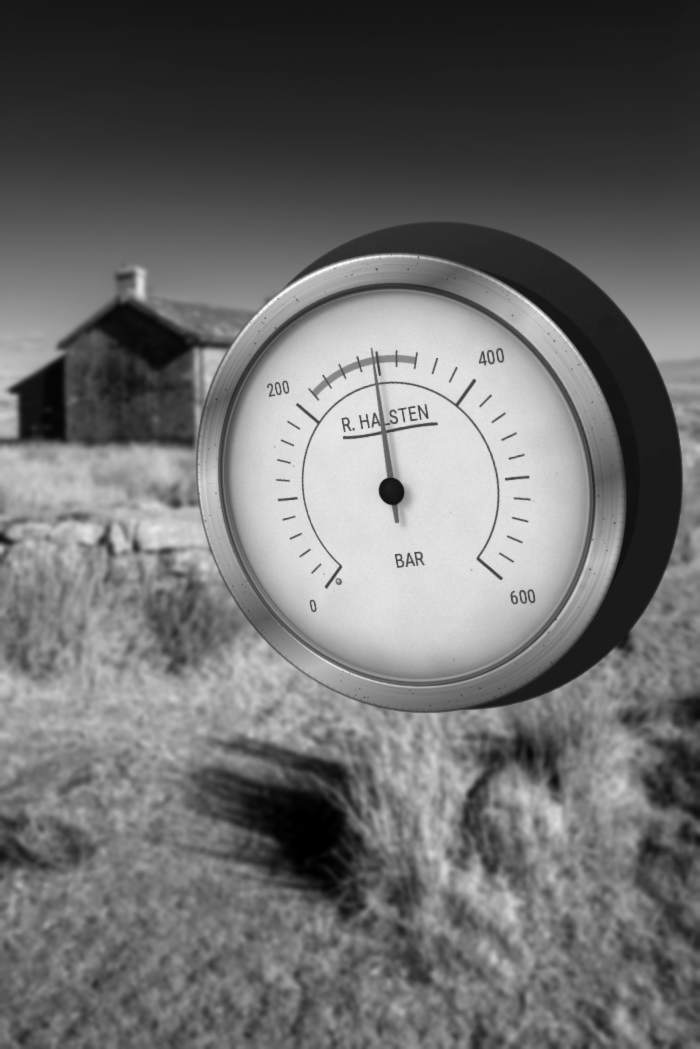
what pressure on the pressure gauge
300 bar
